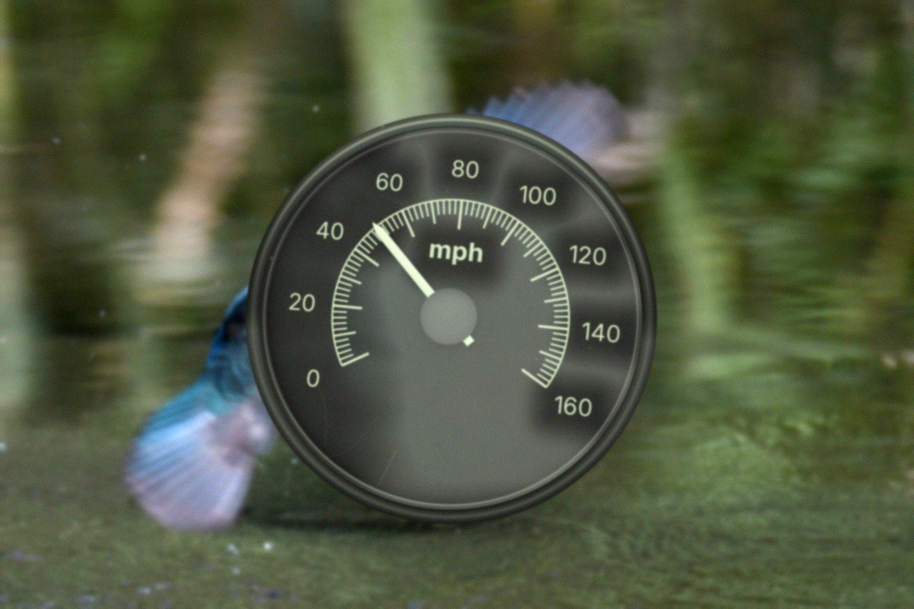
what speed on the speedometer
50 mph
